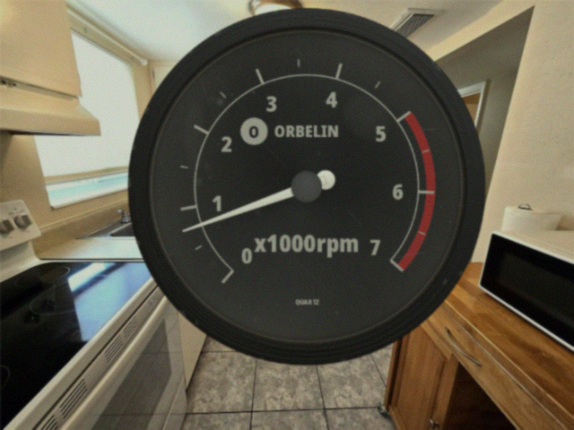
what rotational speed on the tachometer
750 rpm
